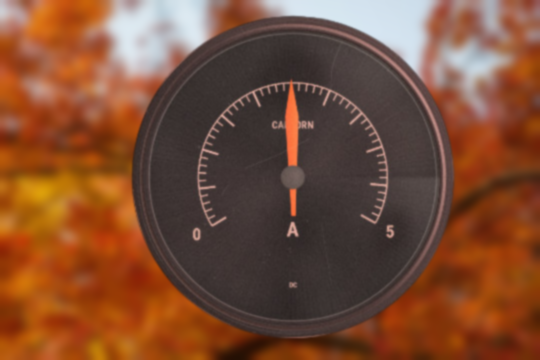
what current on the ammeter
2.5 A
